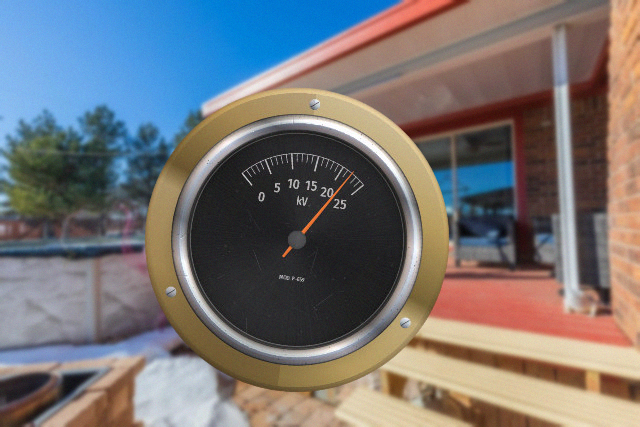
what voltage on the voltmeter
22 kV
